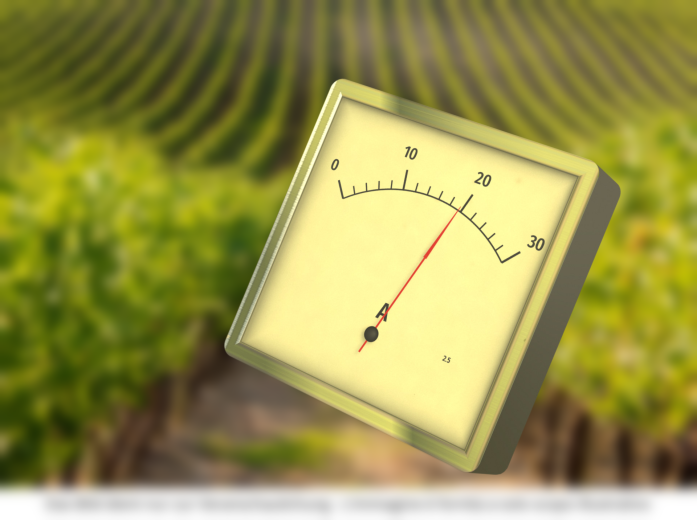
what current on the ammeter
20 A
